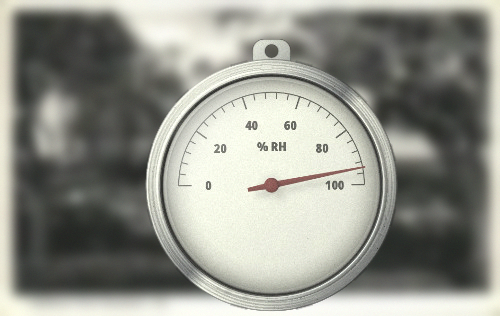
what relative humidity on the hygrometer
94 %
